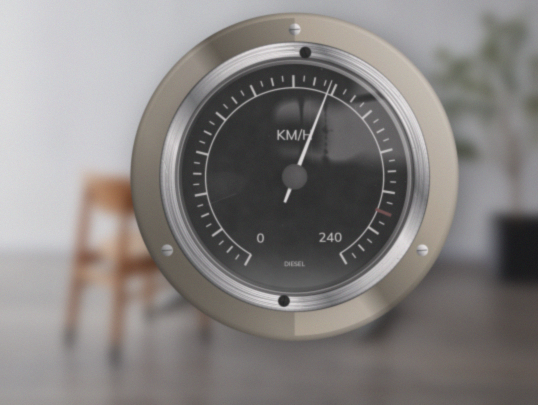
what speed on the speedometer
137.5 km/h
